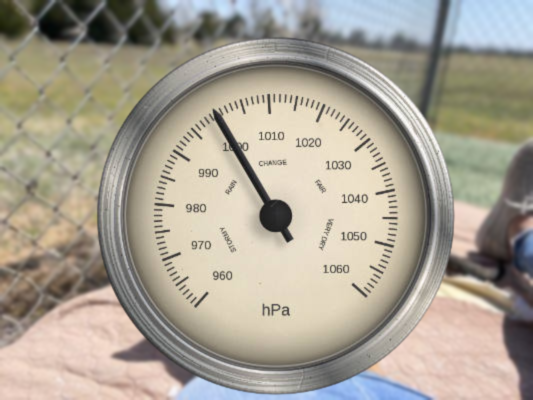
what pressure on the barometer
1000 hPa
